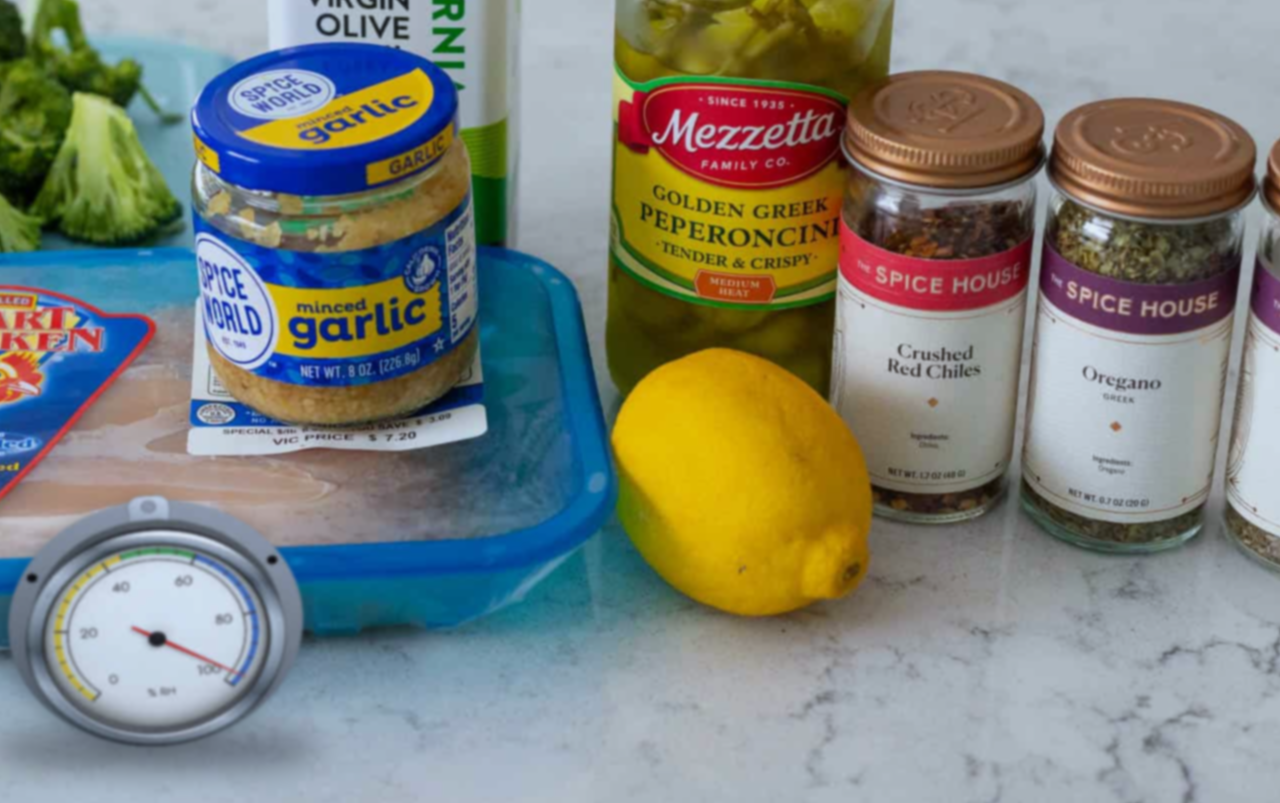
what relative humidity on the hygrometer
96 %
